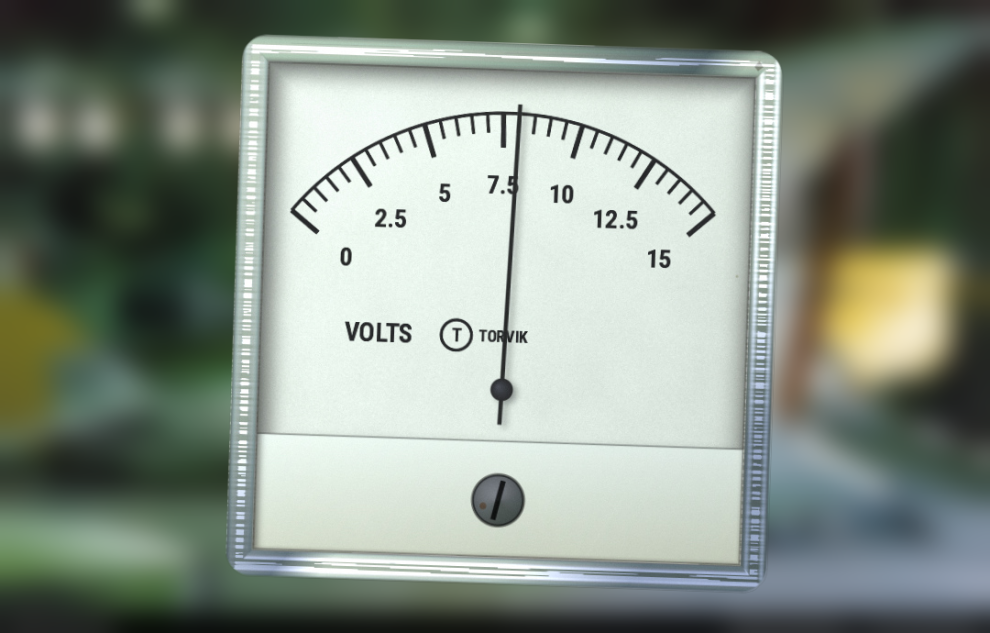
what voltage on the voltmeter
8 V
